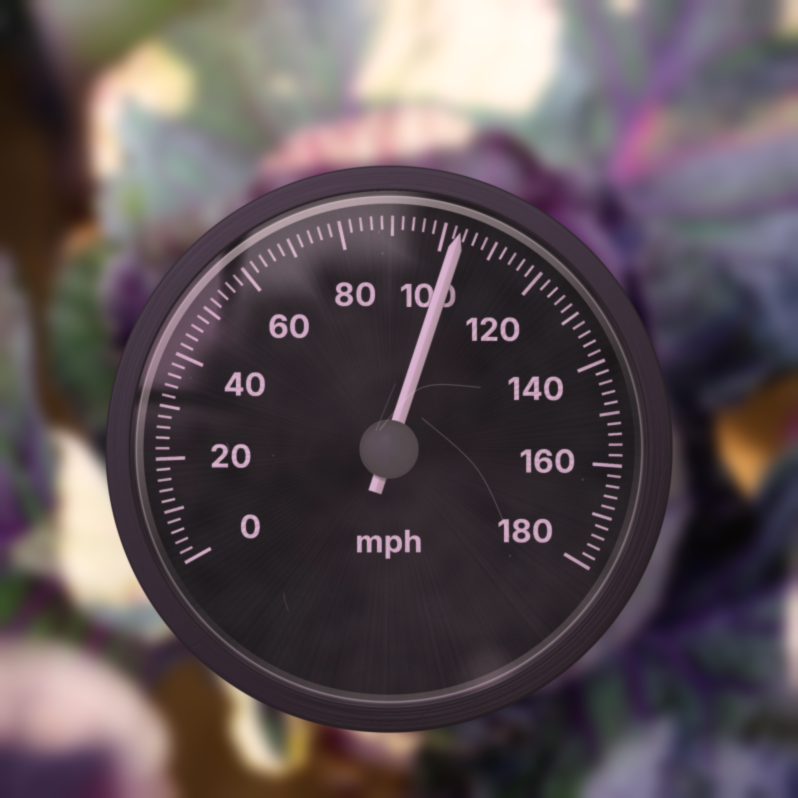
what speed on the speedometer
103 mph
